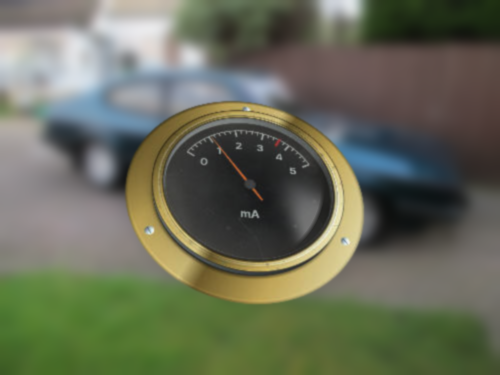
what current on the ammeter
1 mA
